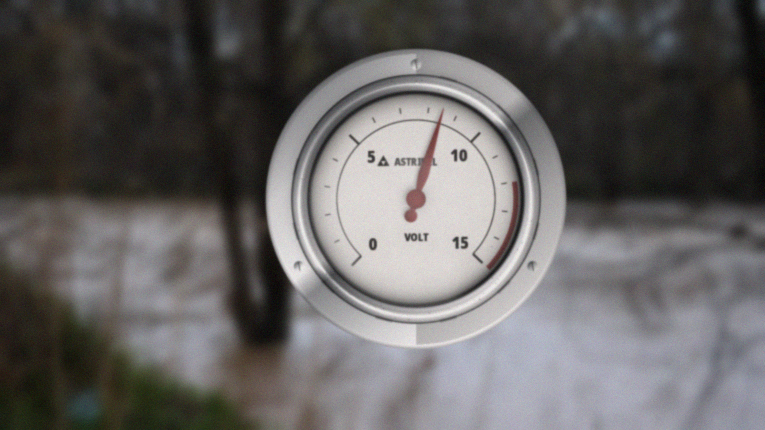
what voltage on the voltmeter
8.5 V
